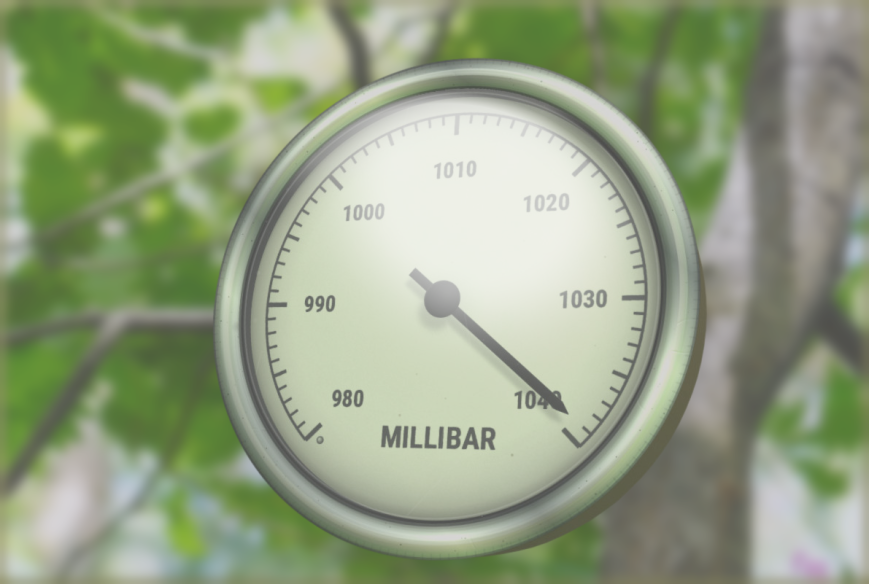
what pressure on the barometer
1039 mbar
